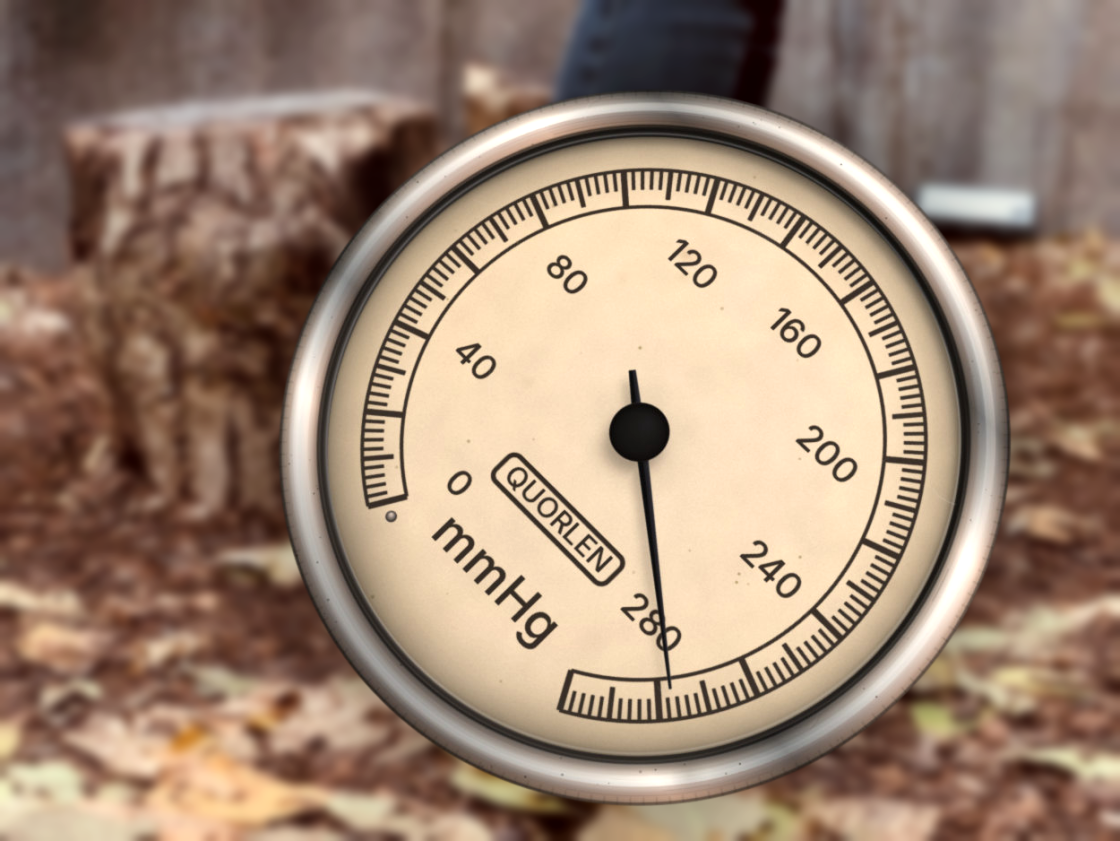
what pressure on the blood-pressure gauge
277 mmHg
